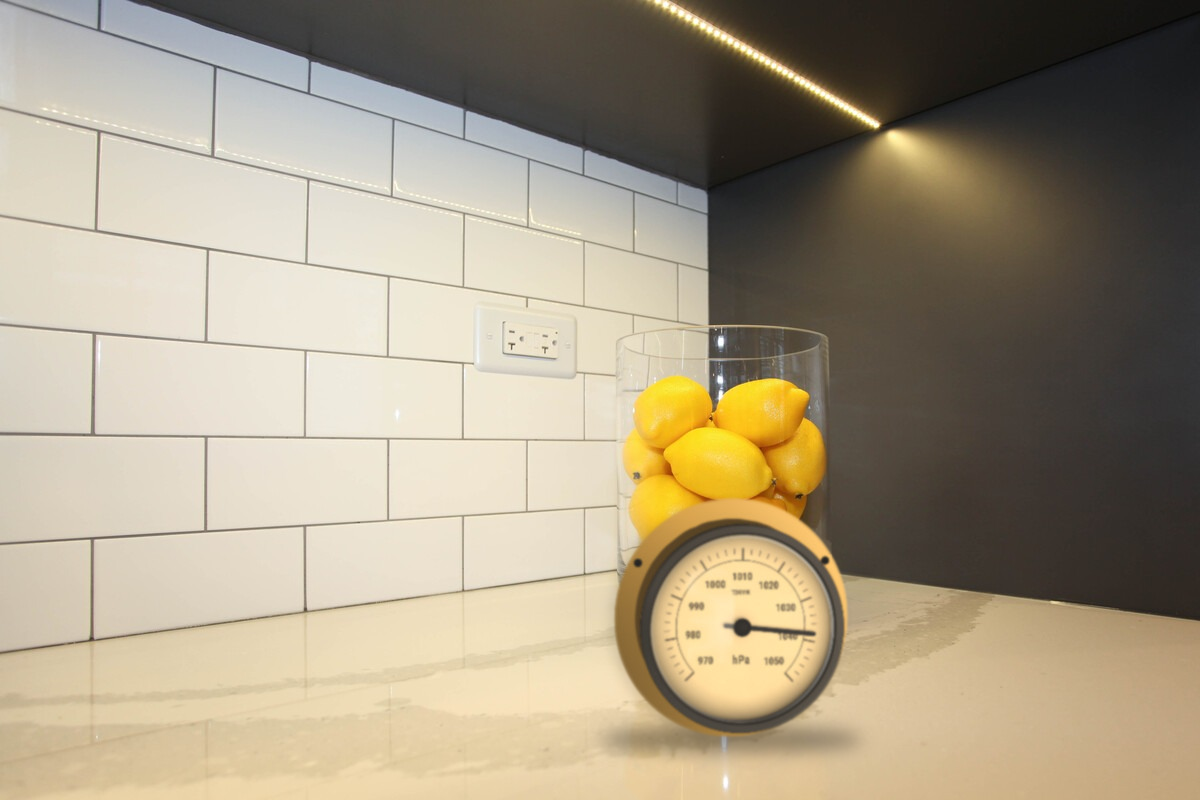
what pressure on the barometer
1038 hPa
